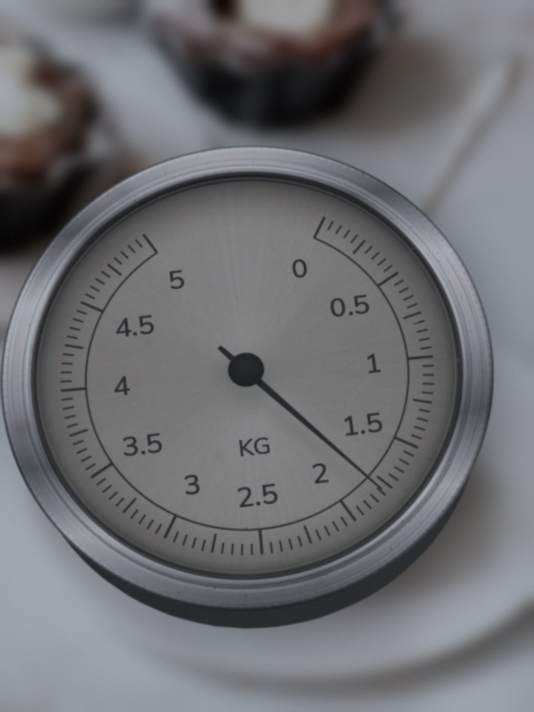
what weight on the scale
1.8 kg
